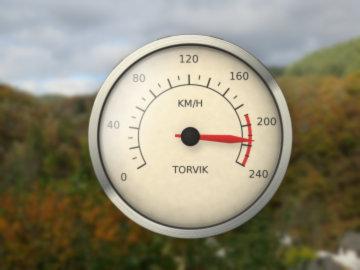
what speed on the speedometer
215 km/h
